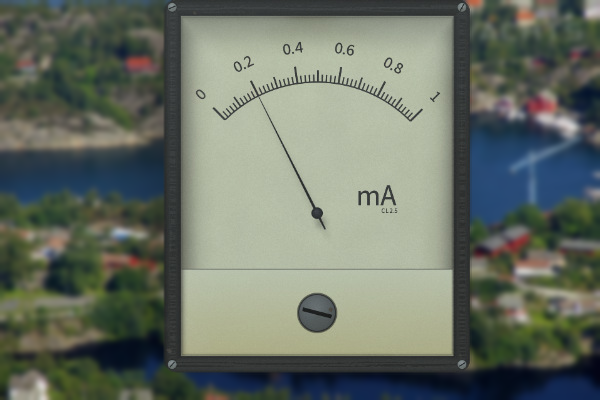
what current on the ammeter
0.2 mA
